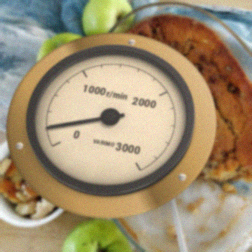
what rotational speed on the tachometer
200 rpm
